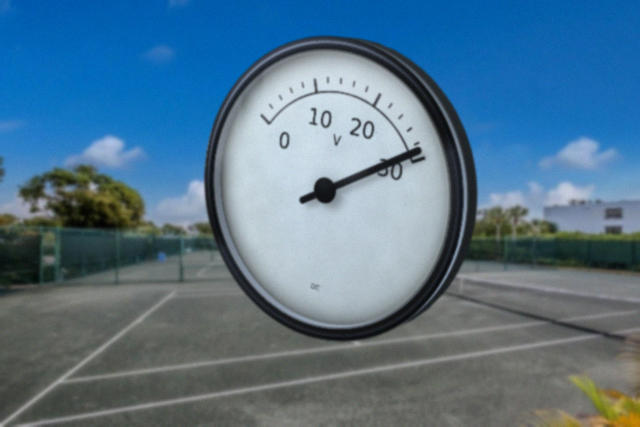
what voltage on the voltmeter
29 V
